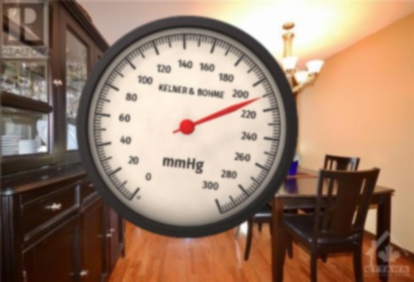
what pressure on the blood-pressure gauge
210 mmHg
